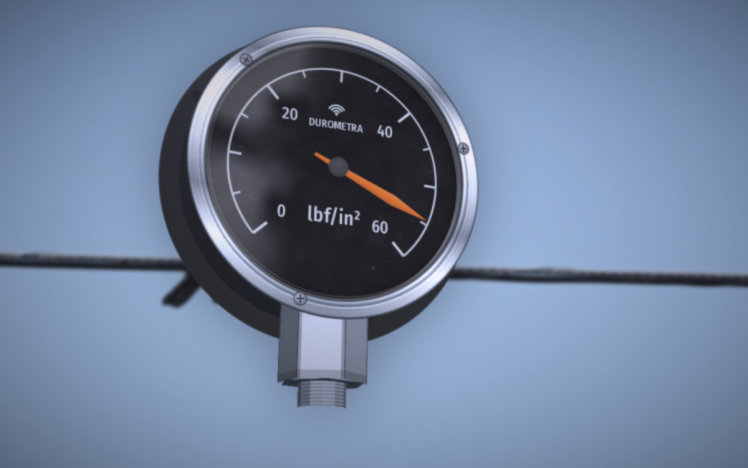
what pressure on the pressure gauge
55 psi
